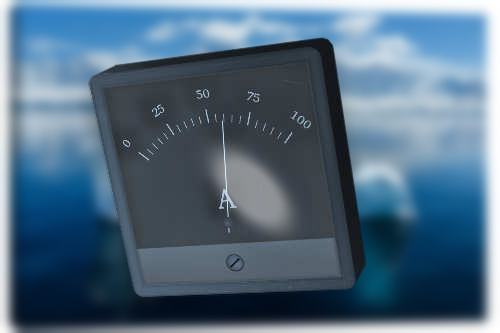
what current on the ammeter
60 A
